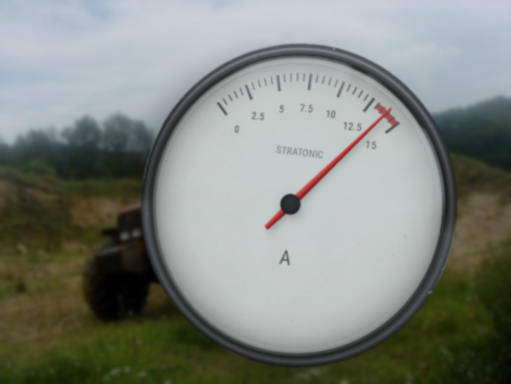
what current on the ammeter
14 A
